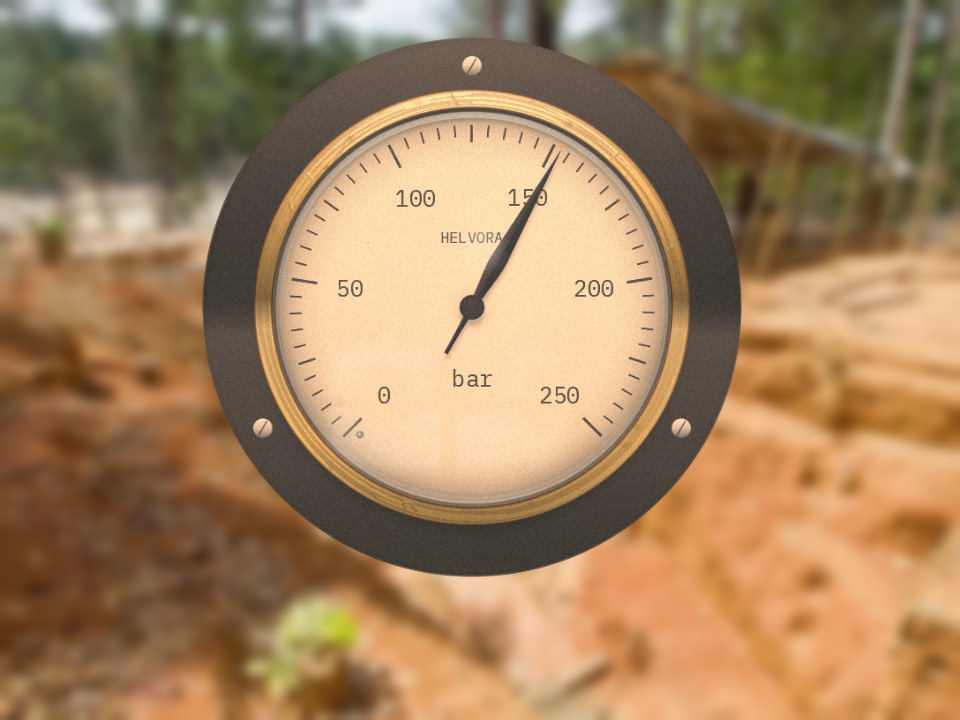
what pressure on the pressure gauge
152.5 bar
